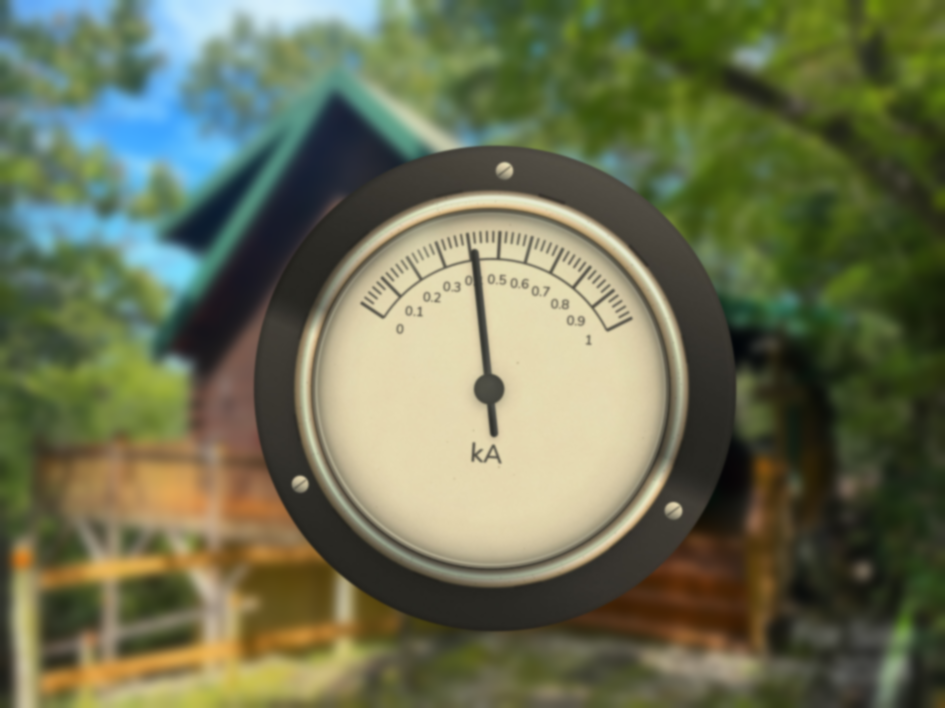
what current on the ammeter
0.42 kA
